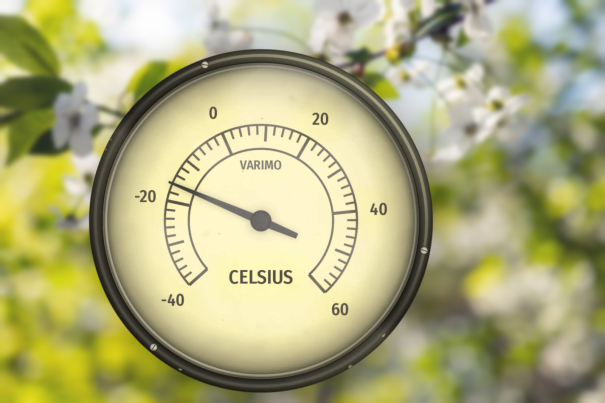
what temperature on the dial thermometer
-16 °C
